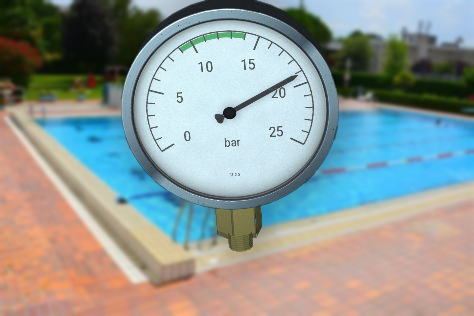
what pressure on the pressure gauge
19 bar
